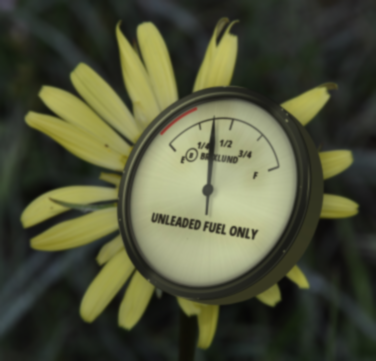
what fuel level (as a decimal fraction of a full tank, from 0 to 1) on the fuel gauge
0.375
